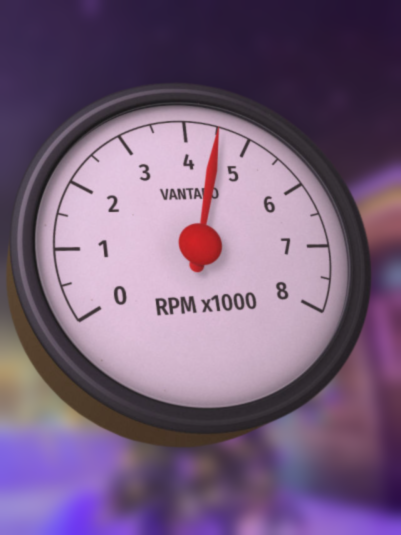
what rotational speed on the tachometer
4500 rpm
